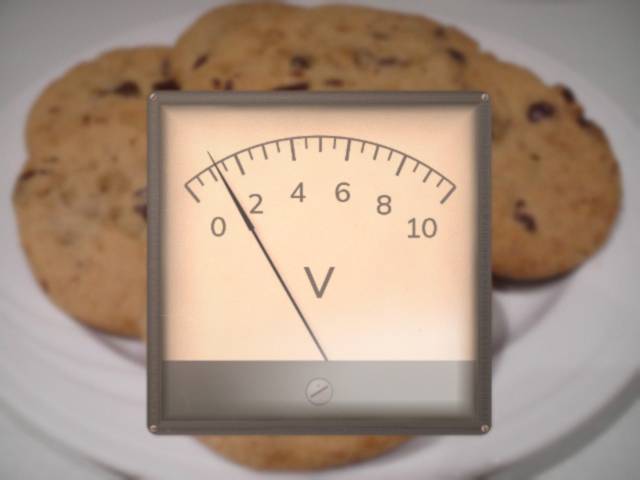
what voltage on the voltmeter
1.25 V
